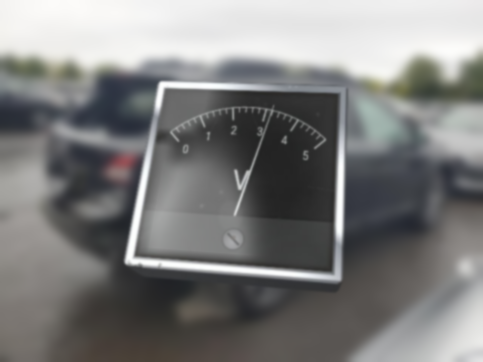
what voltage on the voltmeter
3.2 V
